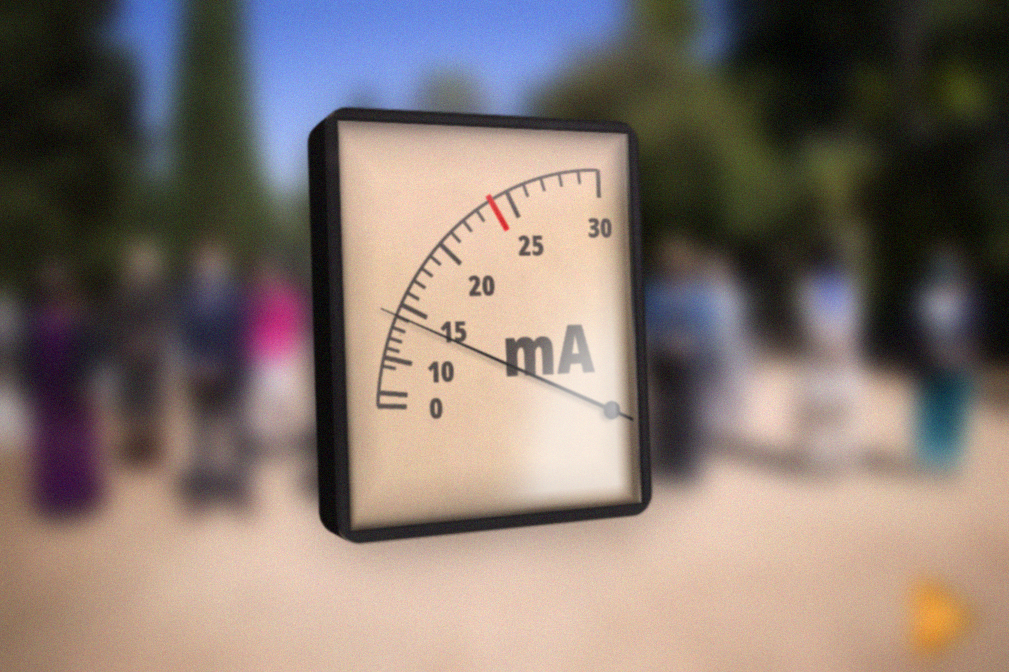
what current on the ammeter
14 mA
